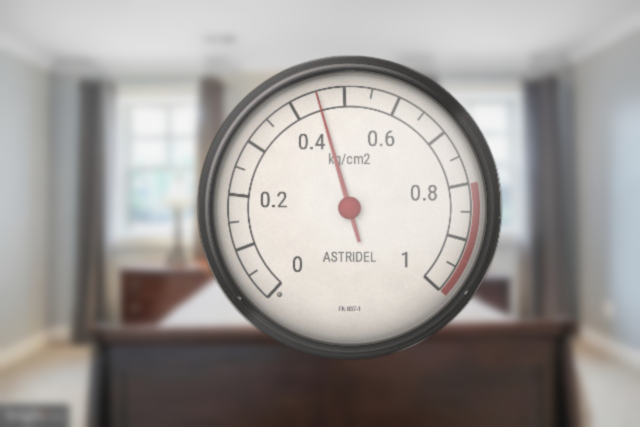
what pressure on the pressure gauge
0.45 kg/cm²
